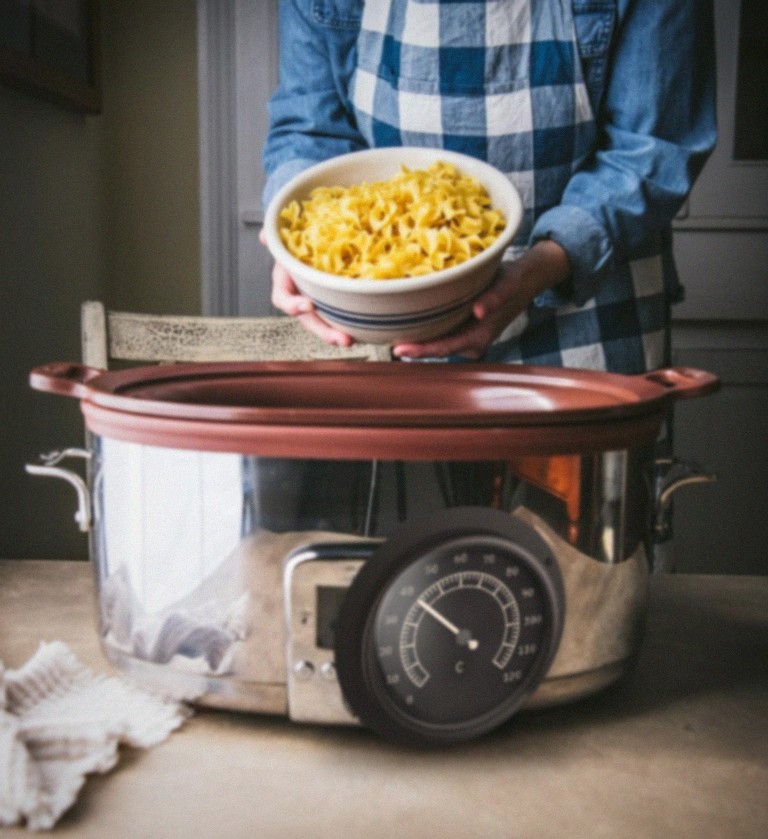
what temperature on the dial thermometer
40 °C
